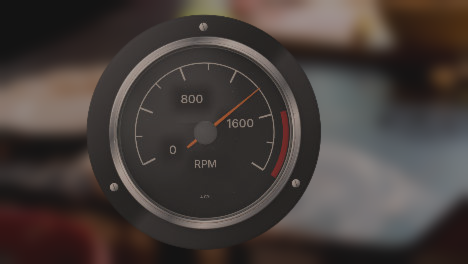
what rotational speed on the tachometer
1400 rpm
